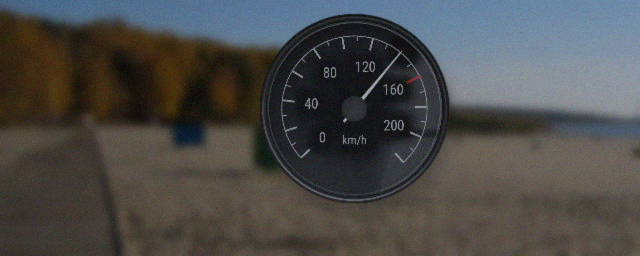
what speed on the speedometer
140 km/h
